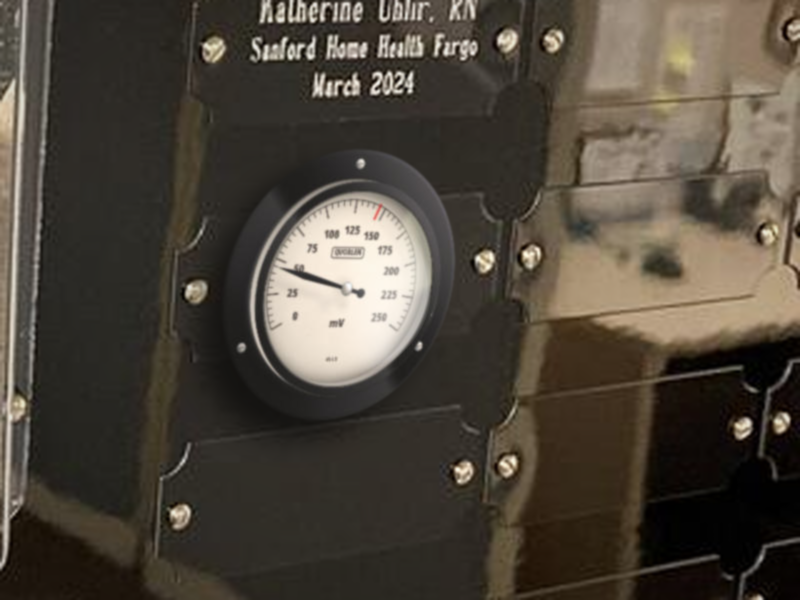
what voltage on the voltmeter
45 mV
